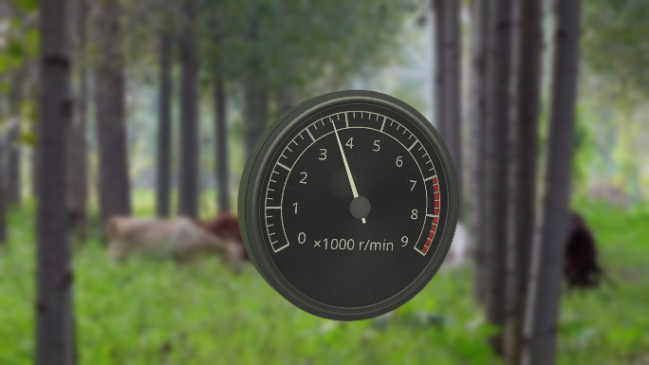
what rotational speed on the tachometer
3600 rpm
